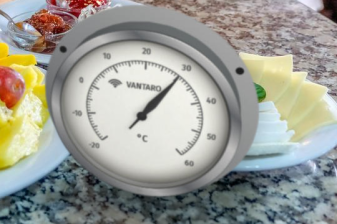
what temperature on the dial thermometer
30 °C
